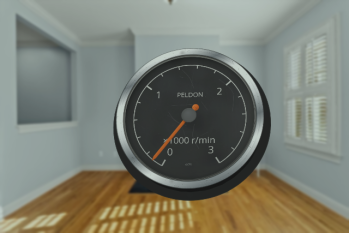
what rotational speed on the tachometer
100 rpm
